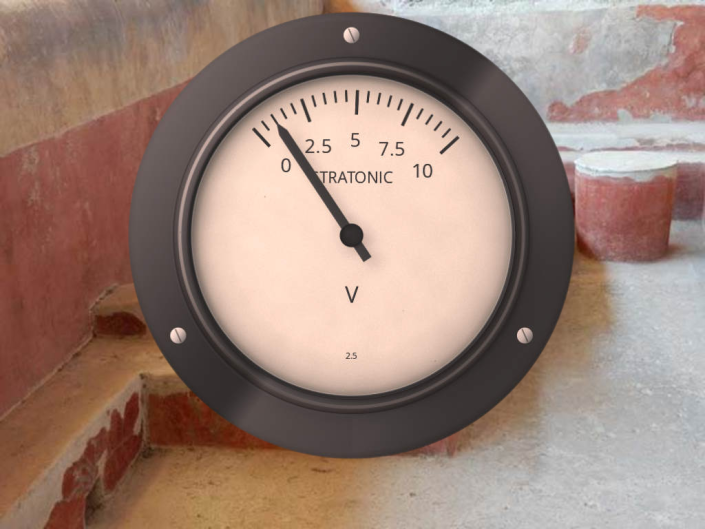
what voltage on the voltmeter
1 V
